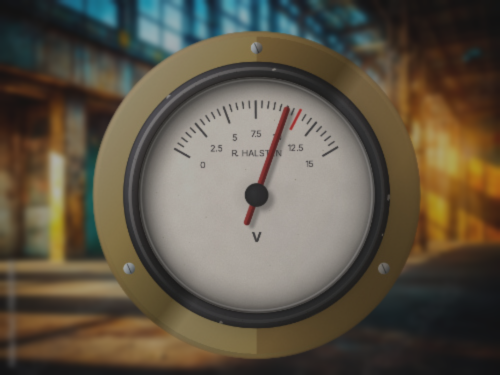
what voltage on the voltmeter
10 V
